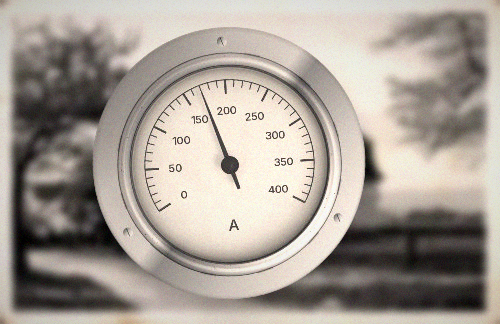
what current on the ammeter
170 A
